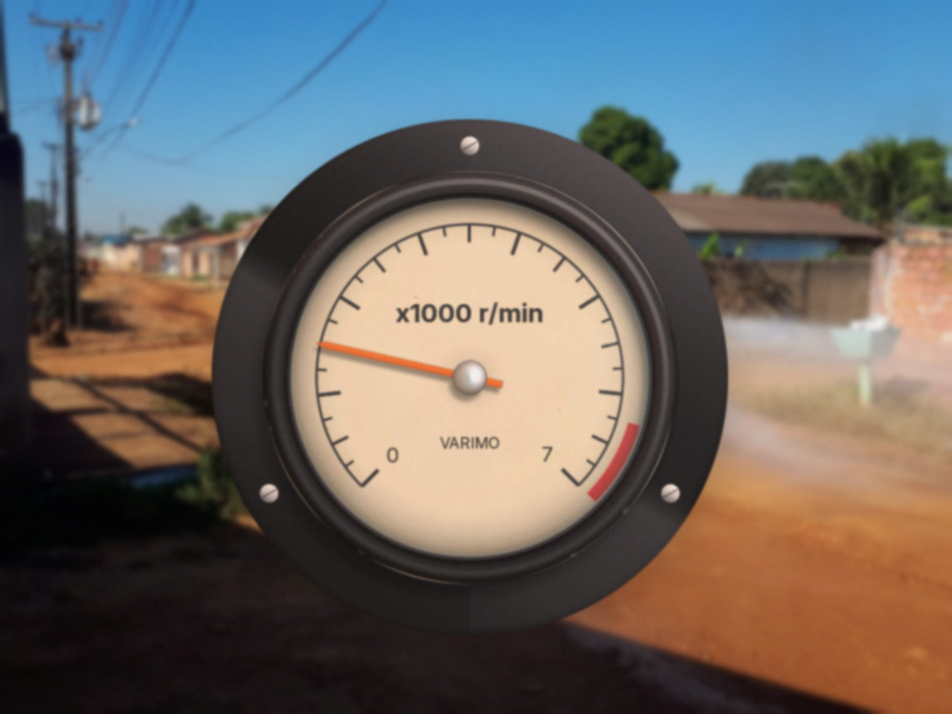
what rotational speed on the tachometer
1500 rpm
